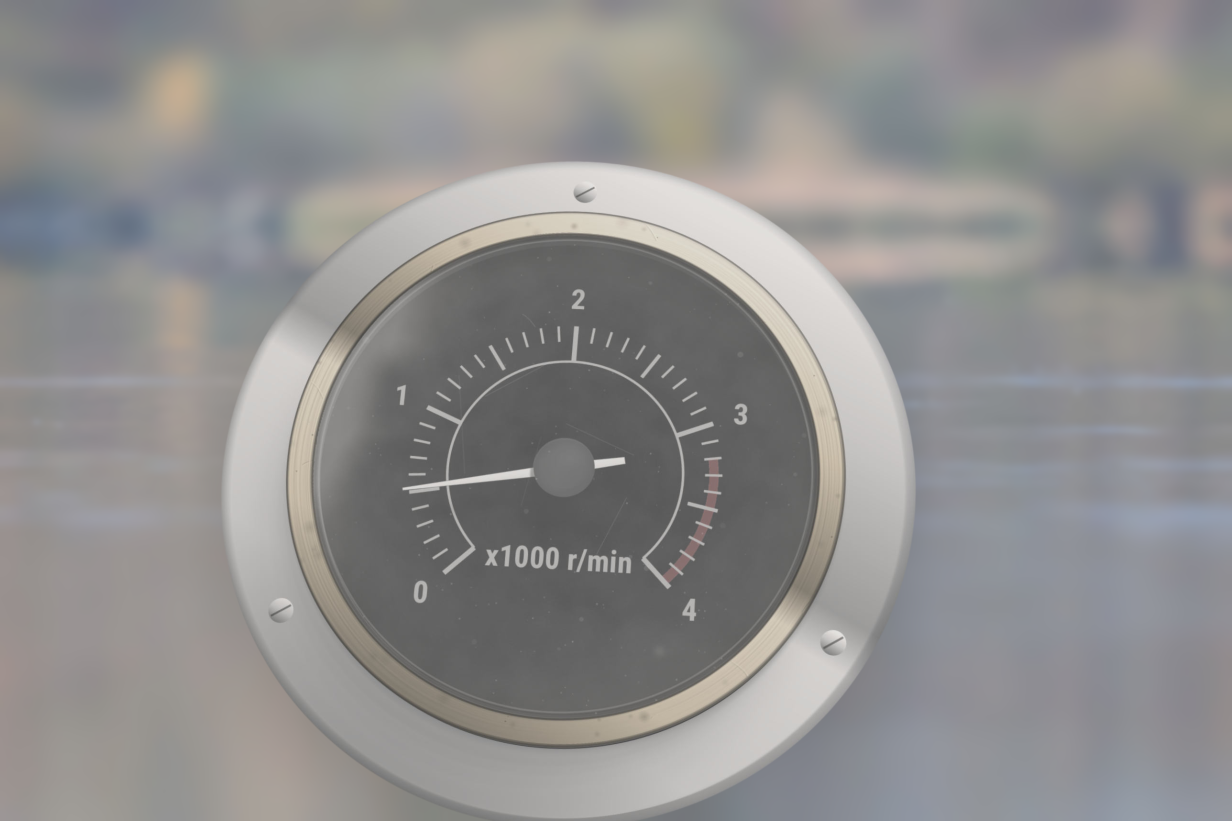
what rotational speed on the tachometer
500 rpm
